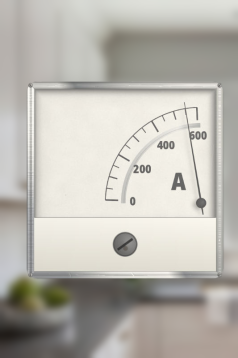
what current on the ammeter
550 A
